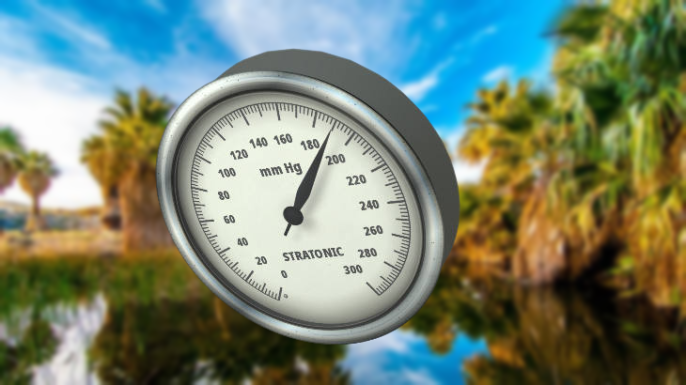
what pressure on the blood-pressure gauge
190 mmHg
